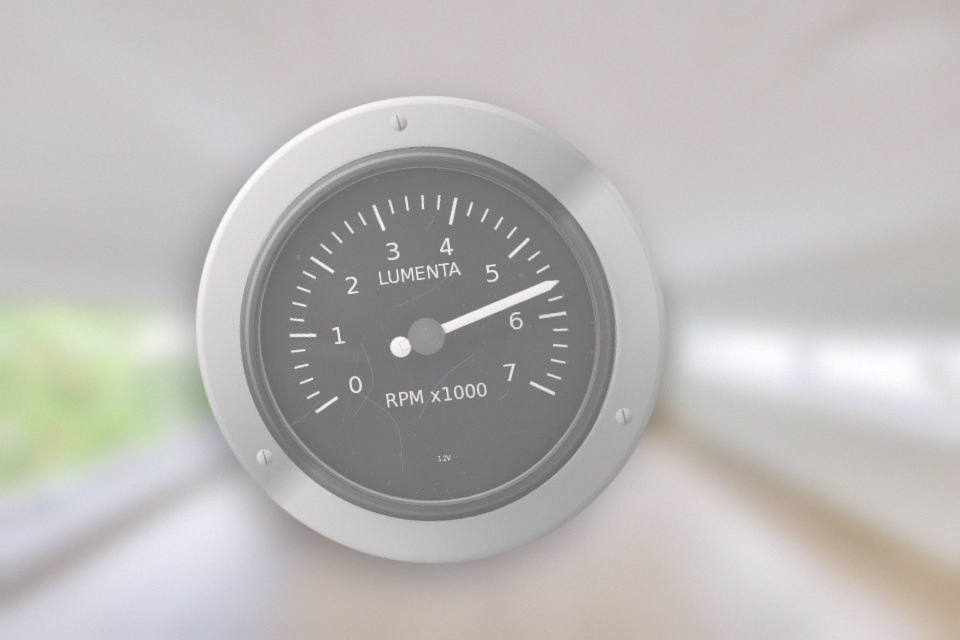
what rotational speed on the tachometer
5600 rpm
